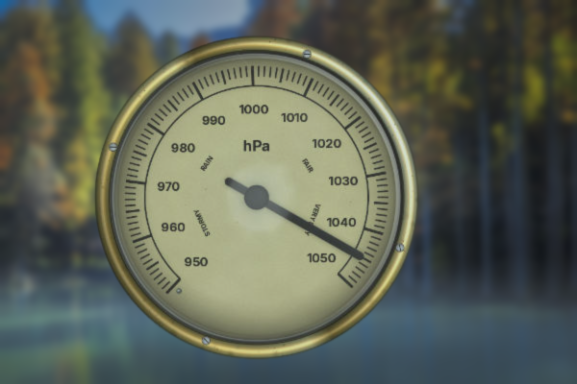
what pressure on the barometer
1045 hPa
